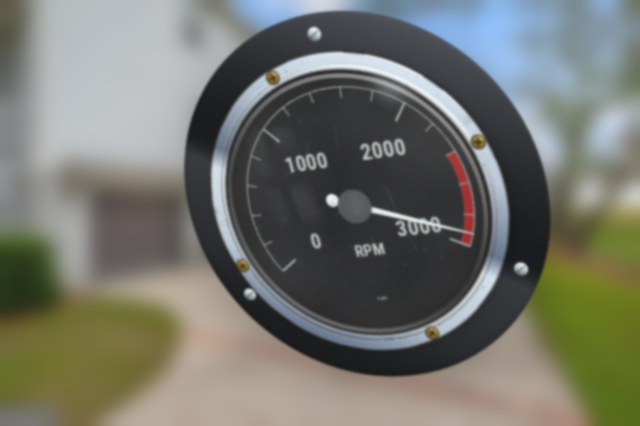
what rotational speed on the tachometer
2900 rpm
